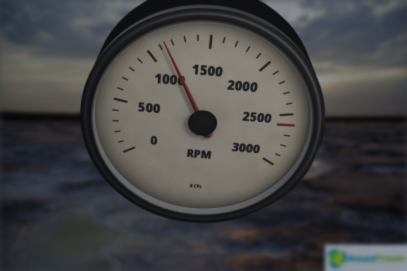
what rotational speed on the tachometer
1150 rpm
